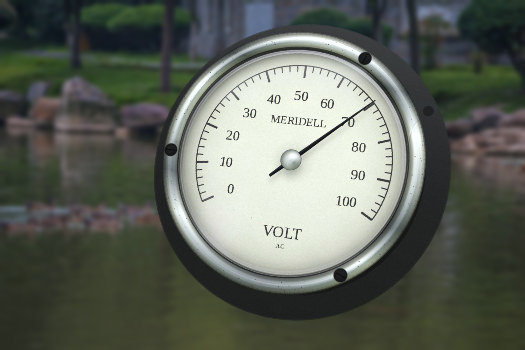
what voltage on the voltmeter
70 V
